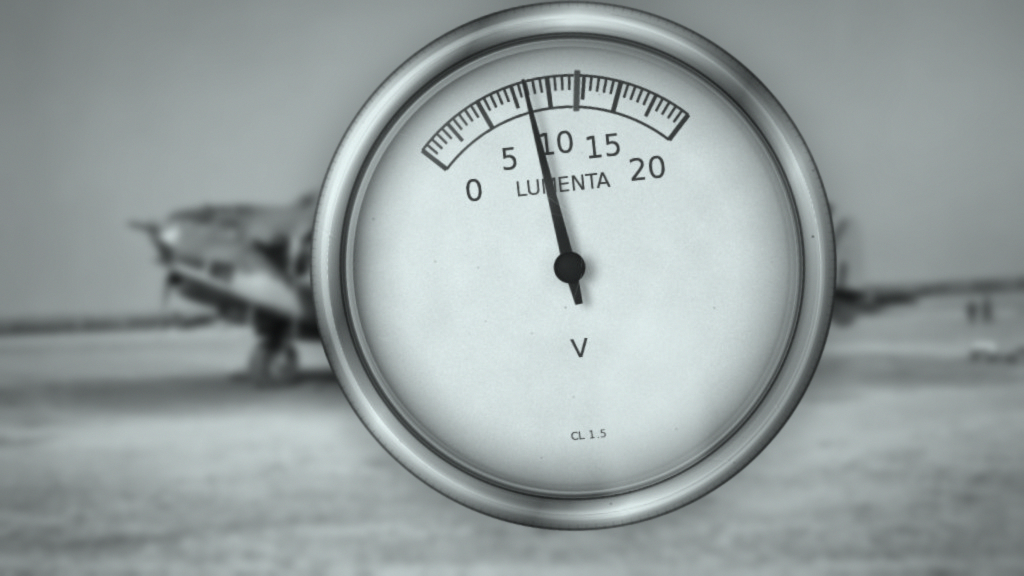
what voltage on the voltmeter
8.5 V
